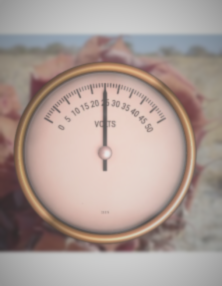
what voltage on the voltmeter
25 V
